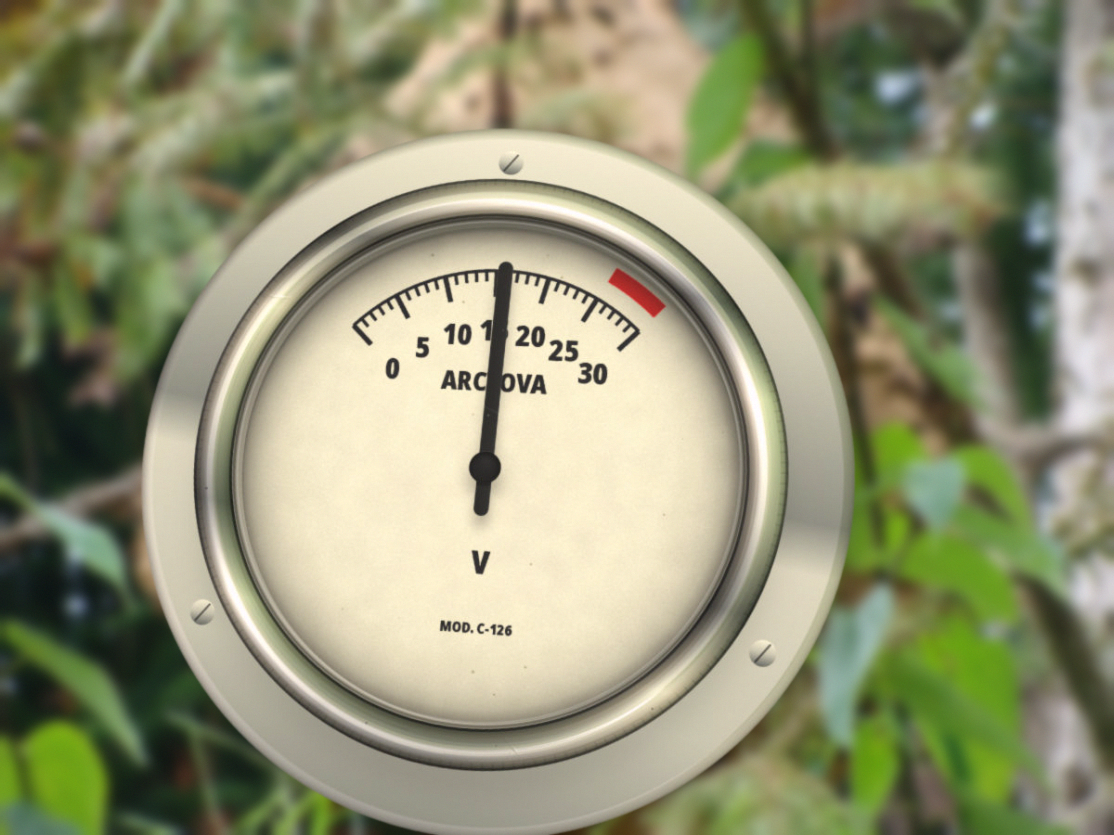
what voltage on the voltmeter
16 V
